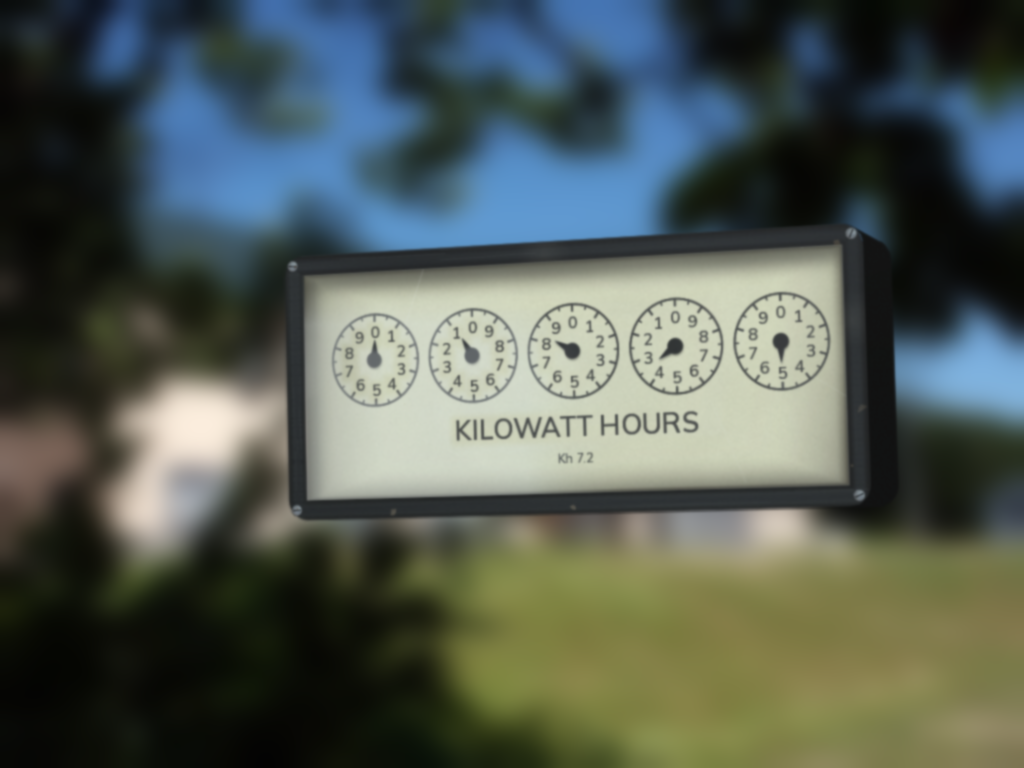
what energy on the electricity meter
835 kWh
